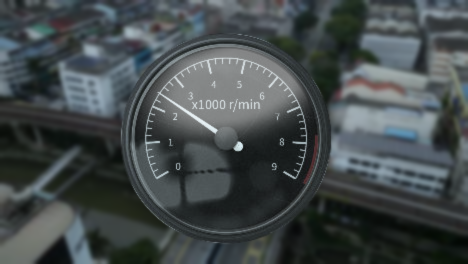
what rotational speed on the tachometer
2400 rpm
